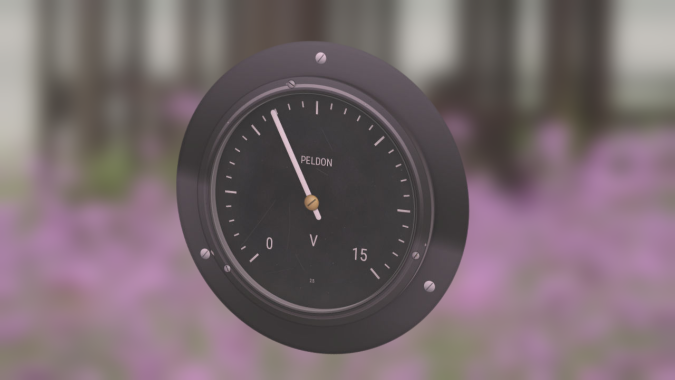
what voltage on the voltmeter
6 V
